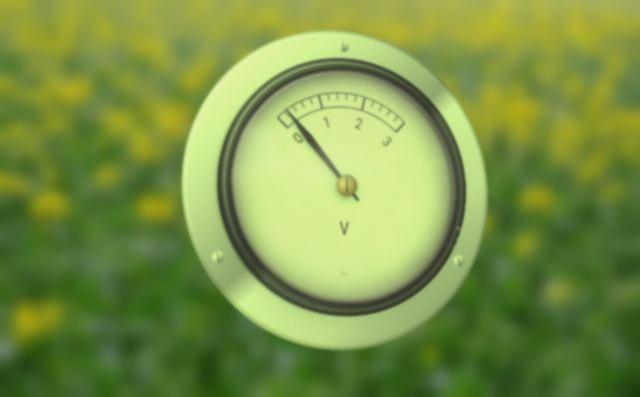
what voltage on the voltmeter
0.2 V
